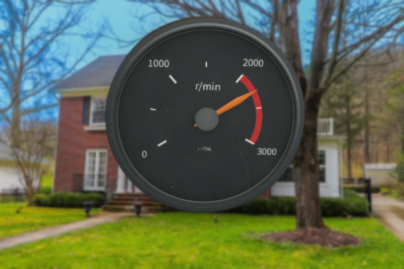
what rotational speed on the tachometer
2250 rpm
